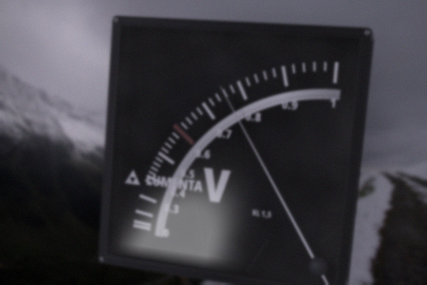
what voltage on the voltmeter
0.76 V
